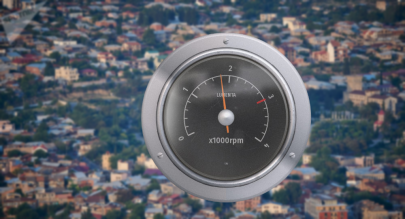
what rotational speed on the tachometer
1800 rpm
